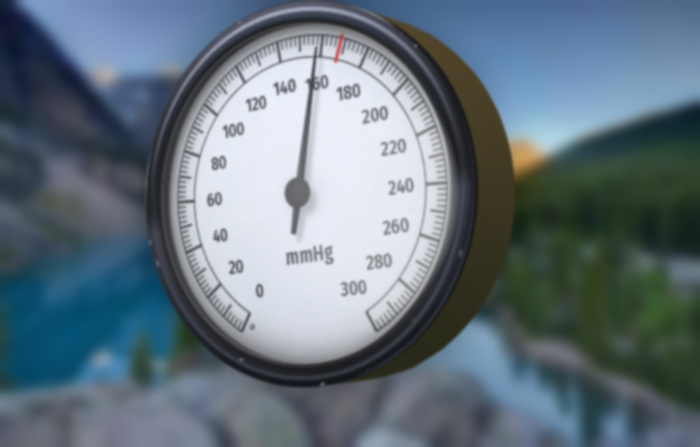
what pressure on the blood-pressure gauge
160 mmHg
